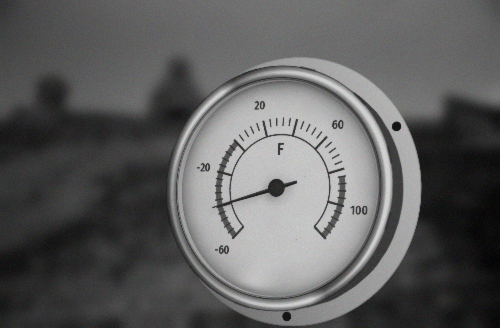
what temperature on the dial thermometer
-40 °F
